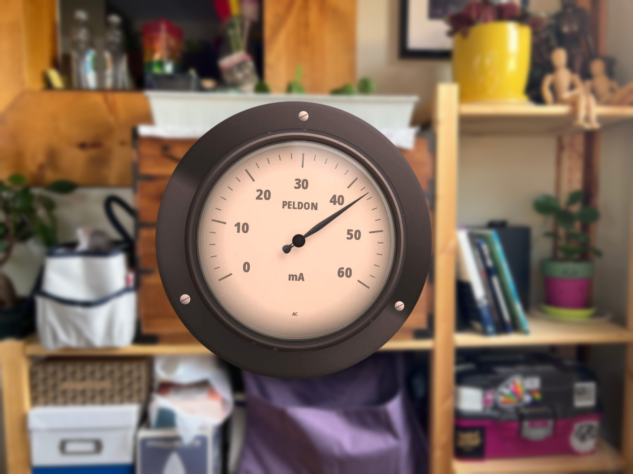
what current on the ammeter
43 mA
